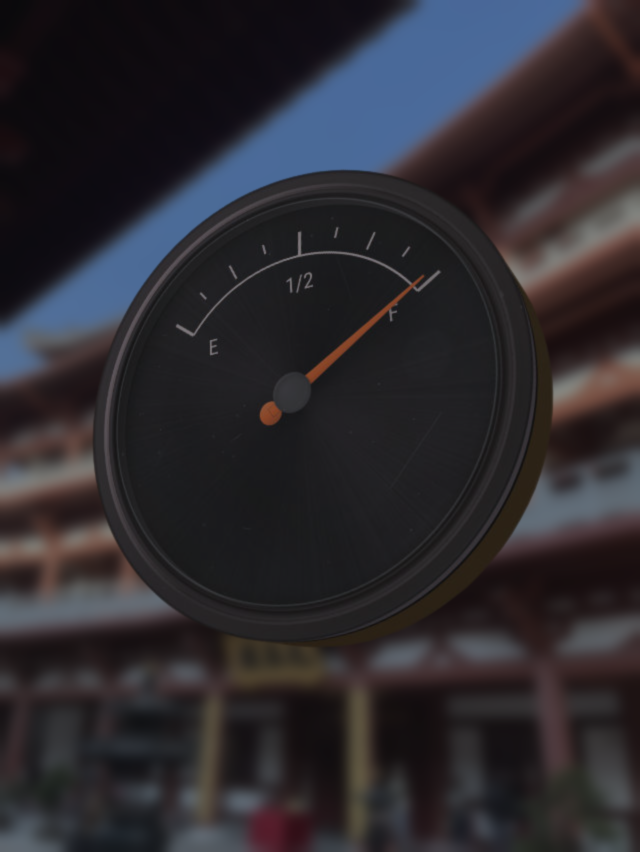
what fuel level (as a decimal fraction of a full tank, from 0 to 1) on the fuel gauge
1
